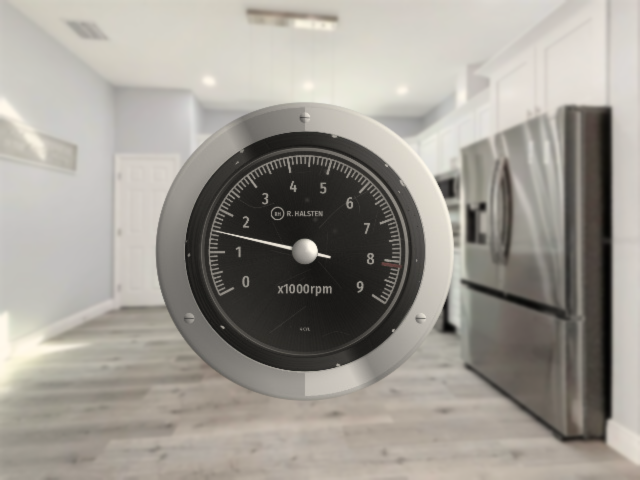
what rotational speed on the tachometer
1500 rpm
